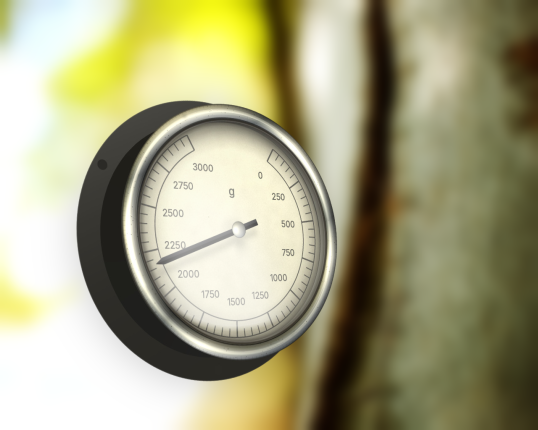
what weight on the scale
2175 g
